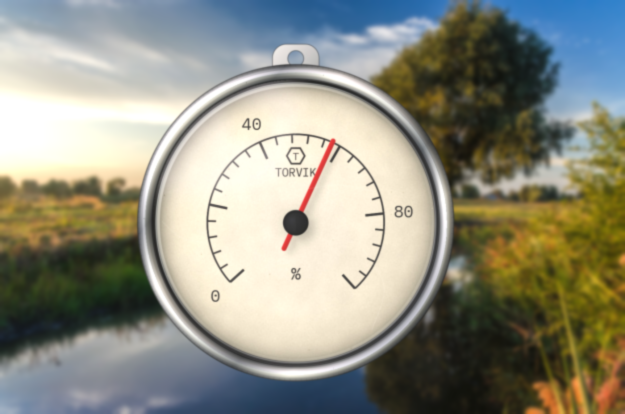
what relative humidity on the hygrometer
58 %
